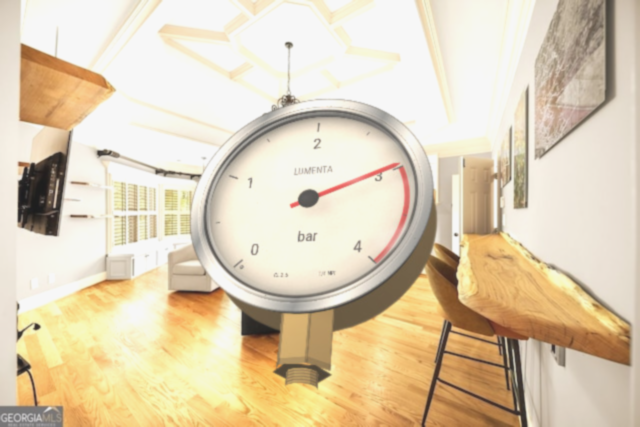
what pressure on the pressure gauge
3 bar
